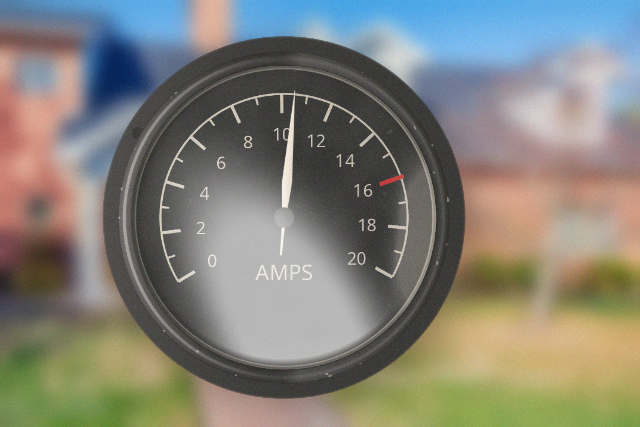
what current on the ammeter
10.5 A
